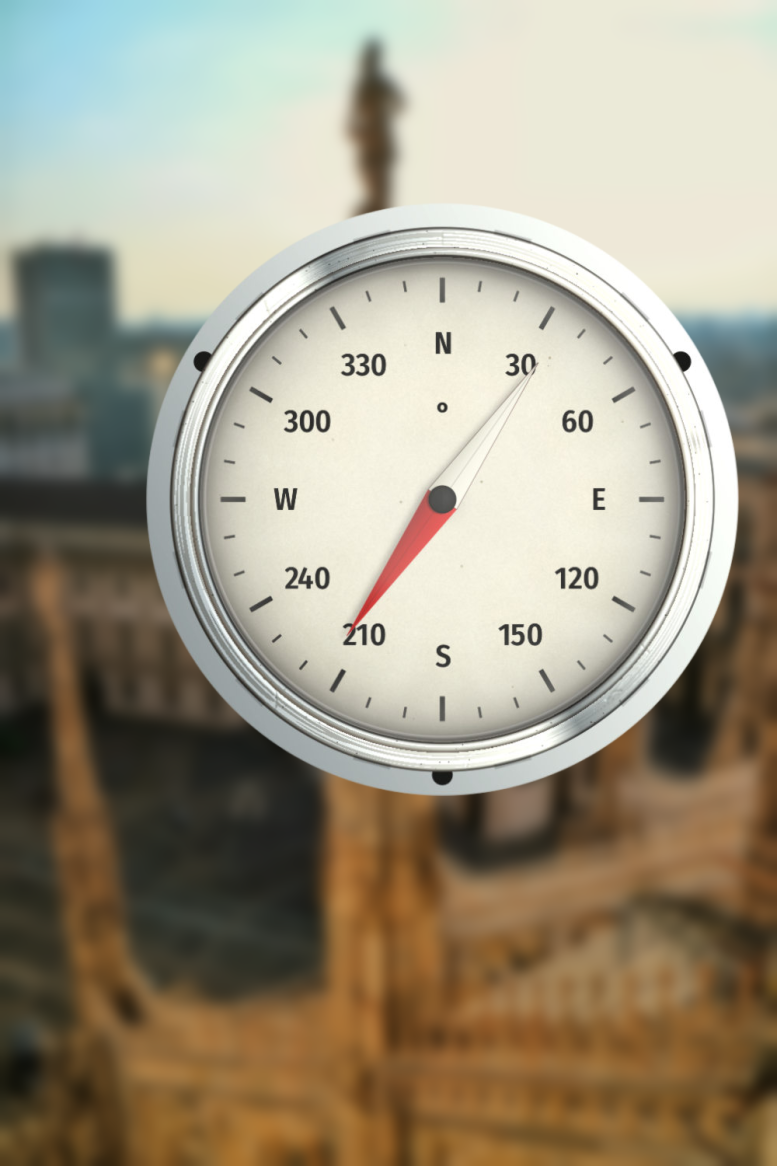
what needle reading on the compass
215 °
